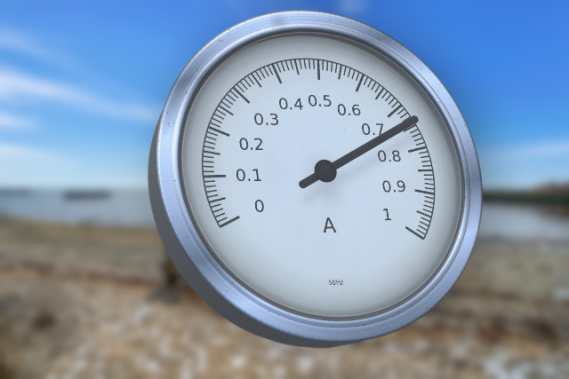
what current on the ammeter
0.74 A
